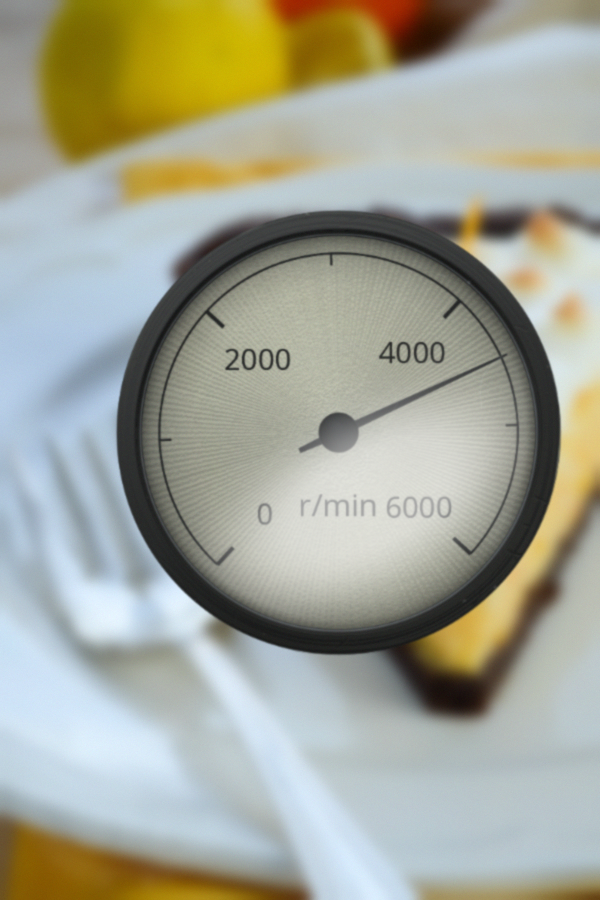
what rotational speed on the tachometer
4500 rpm
